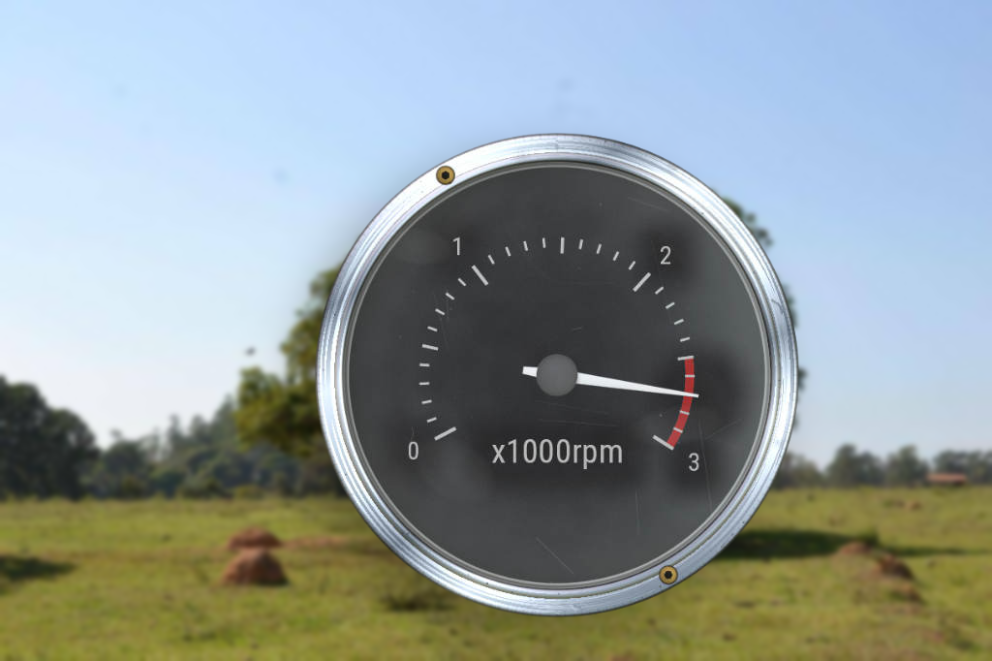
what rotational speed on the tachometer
2700 rpm
